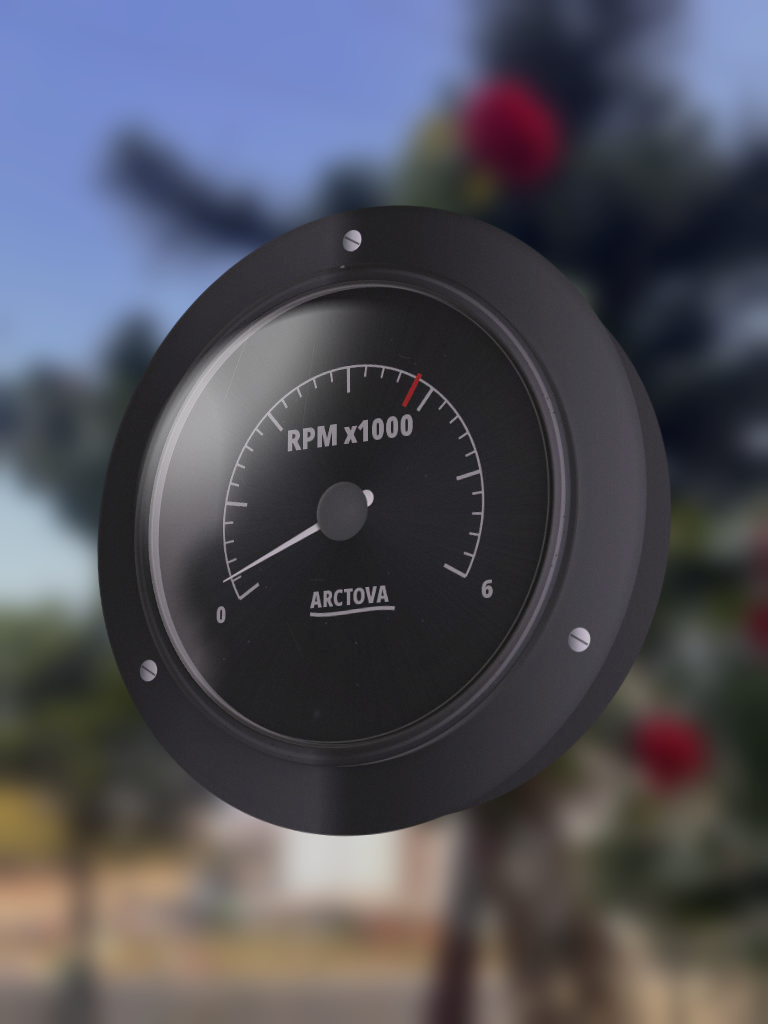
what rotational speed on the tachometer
200 rpm
